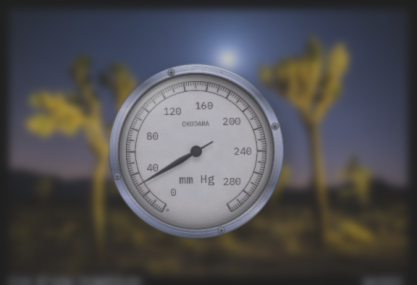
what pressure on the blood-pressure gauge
30 mmHg
